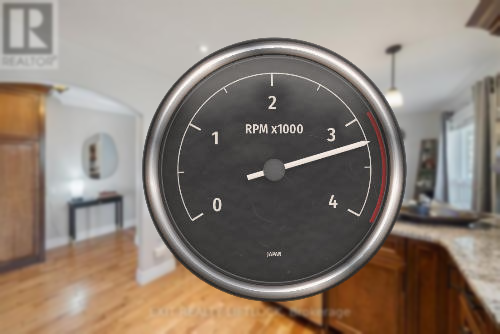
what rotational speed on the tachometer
3250 rpm
